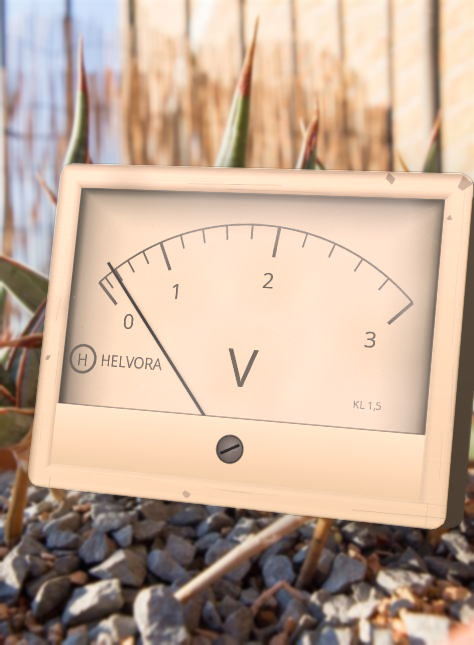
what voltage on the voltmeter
0.4 V
